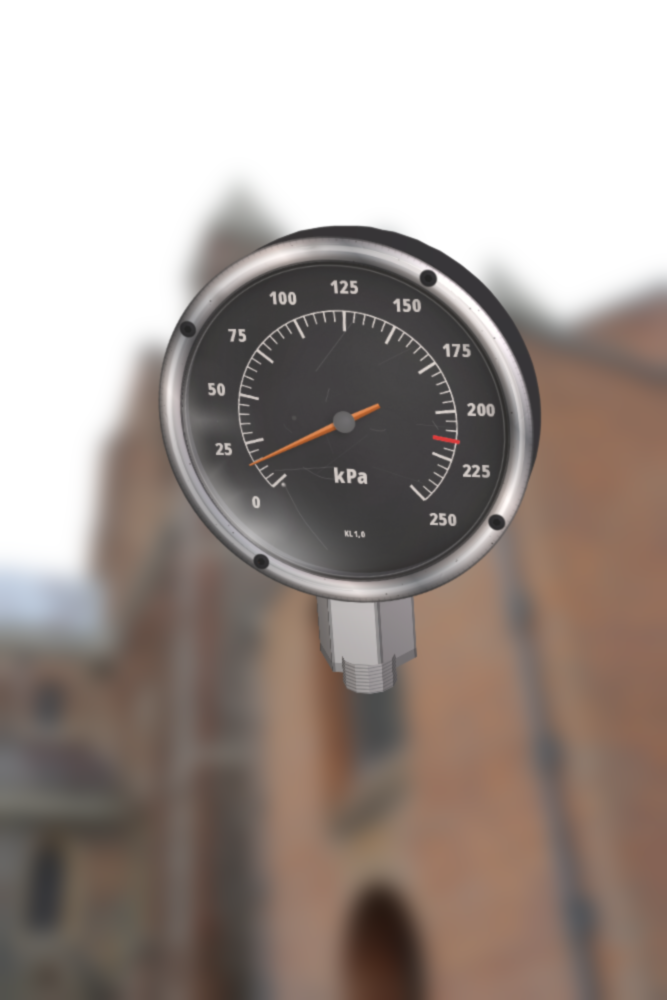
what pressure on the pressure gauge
15 kPa
